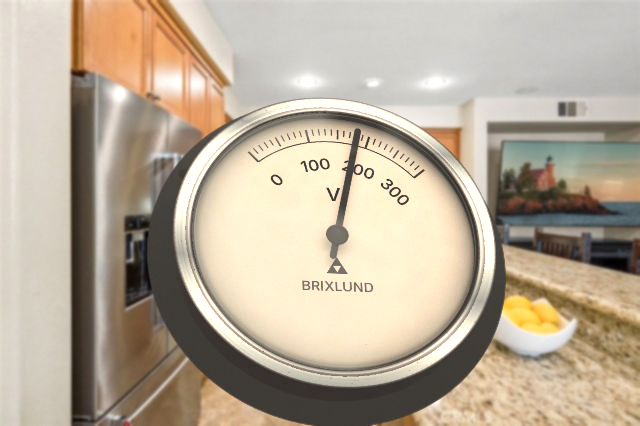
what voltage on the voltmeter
180 V
